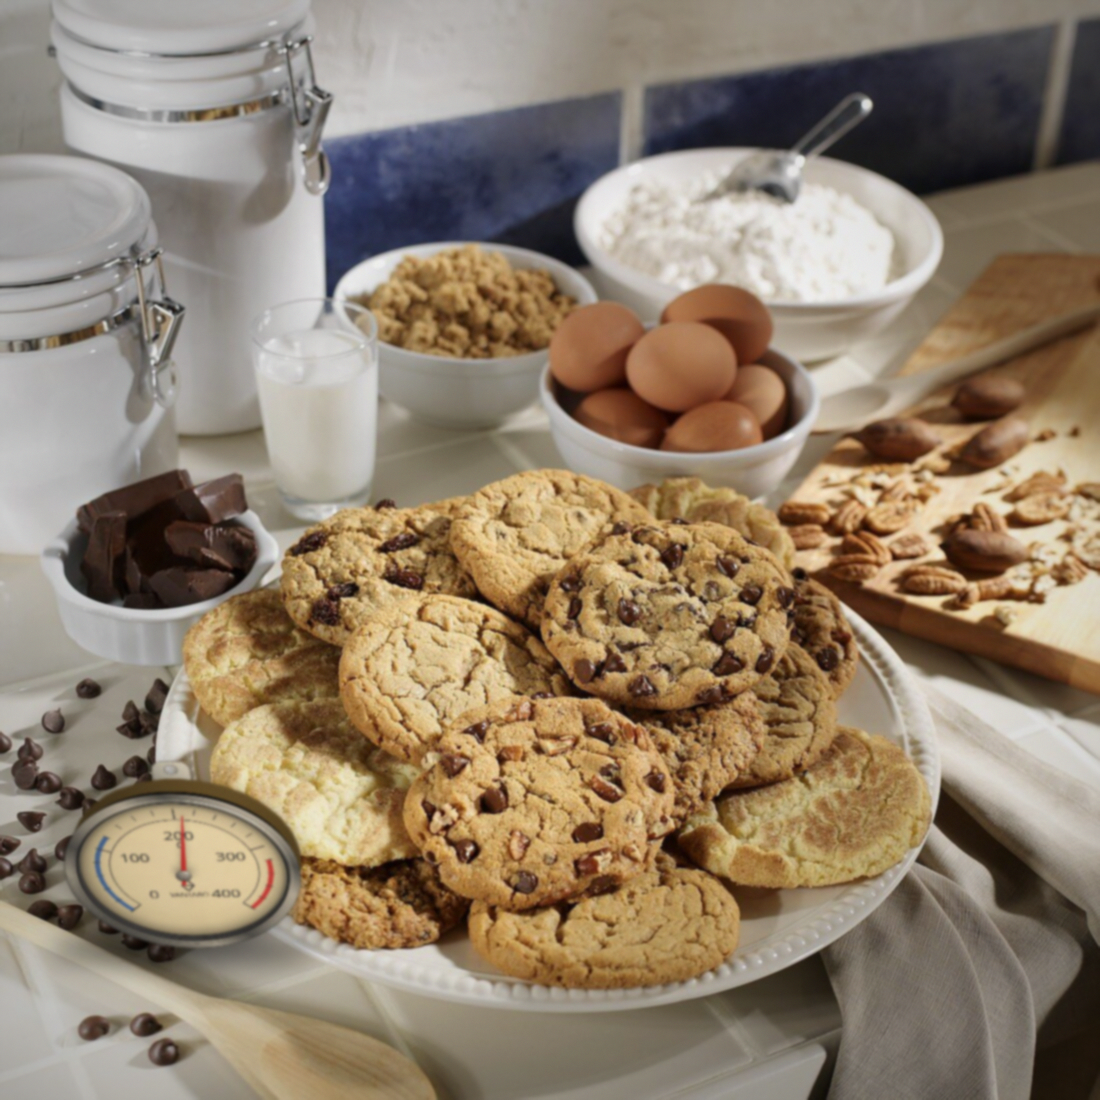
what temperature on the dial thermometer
210 °C
